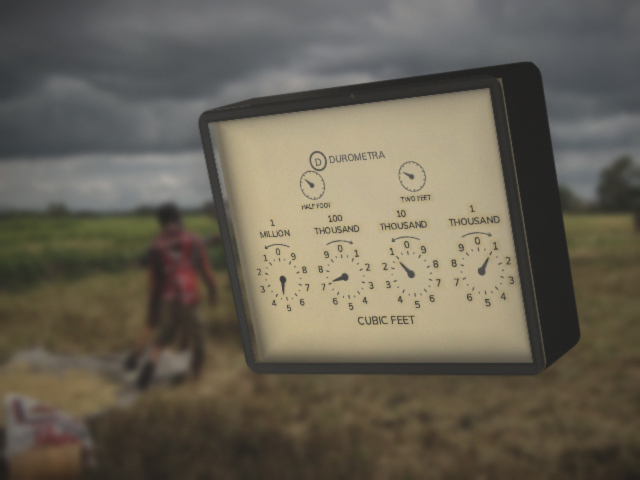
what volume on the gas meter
471100 ft³
